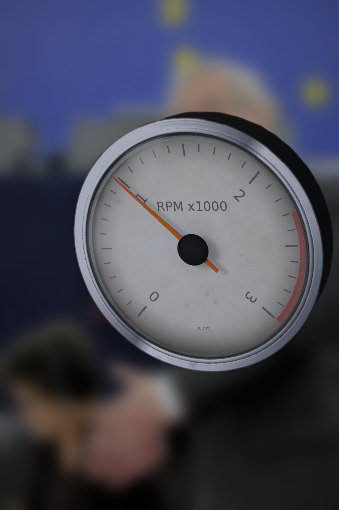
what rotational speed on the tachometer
1000 rpm
